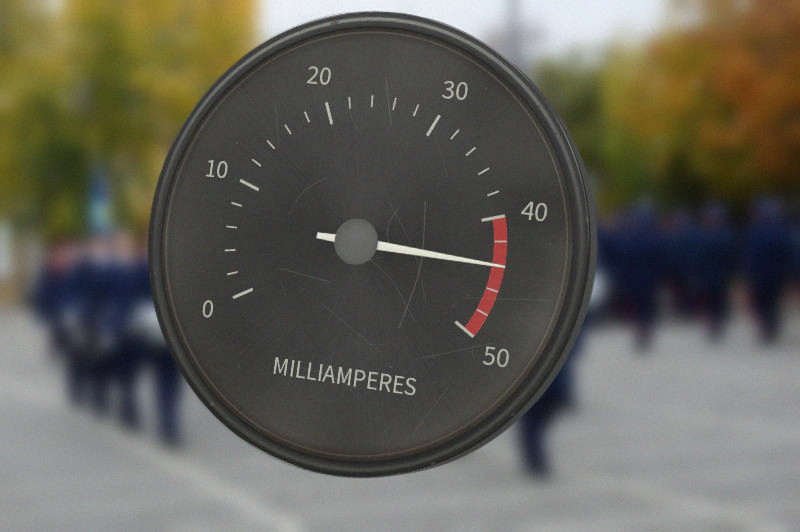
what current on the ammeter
44 mA
